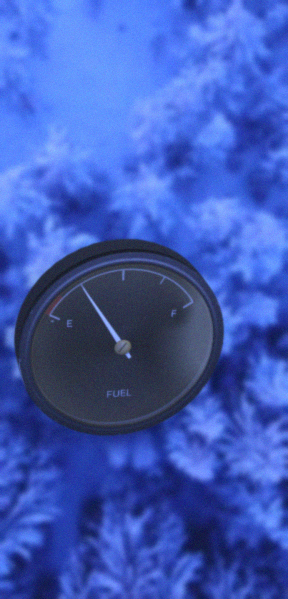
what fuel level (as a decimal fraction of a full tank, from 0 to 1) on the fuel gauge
0.25
